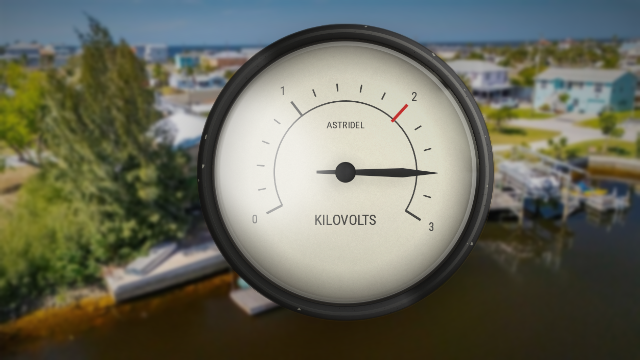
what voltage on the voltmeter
2.6 kV
